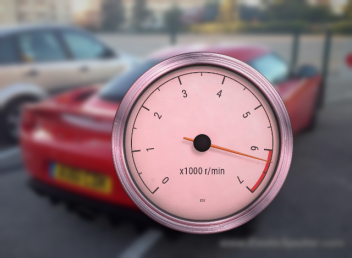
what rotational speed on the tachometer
6250 rpm
